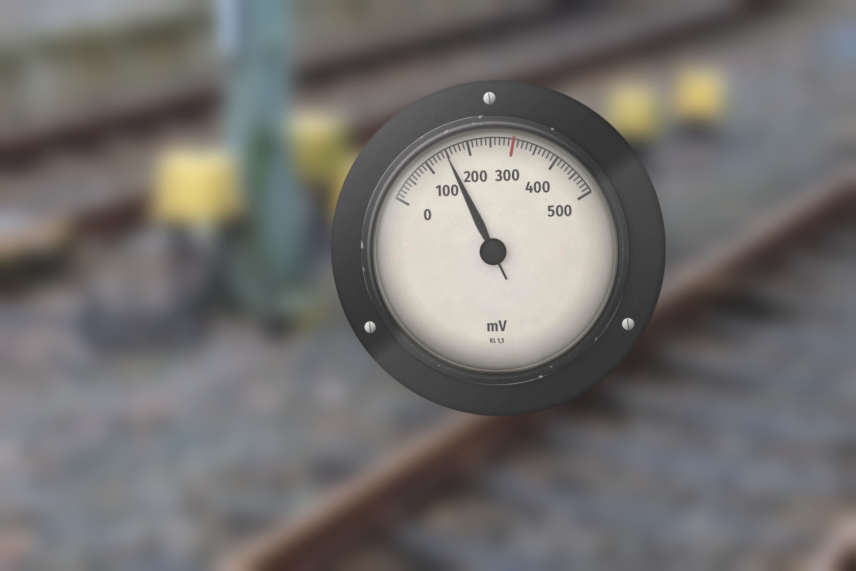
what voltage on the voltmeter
150 mV
